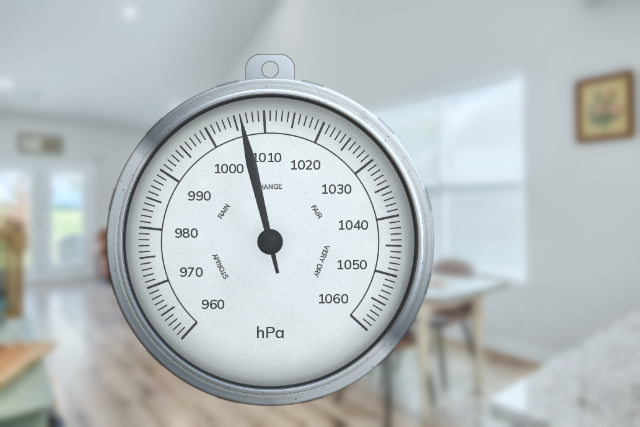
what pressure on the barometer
1006 hPa
